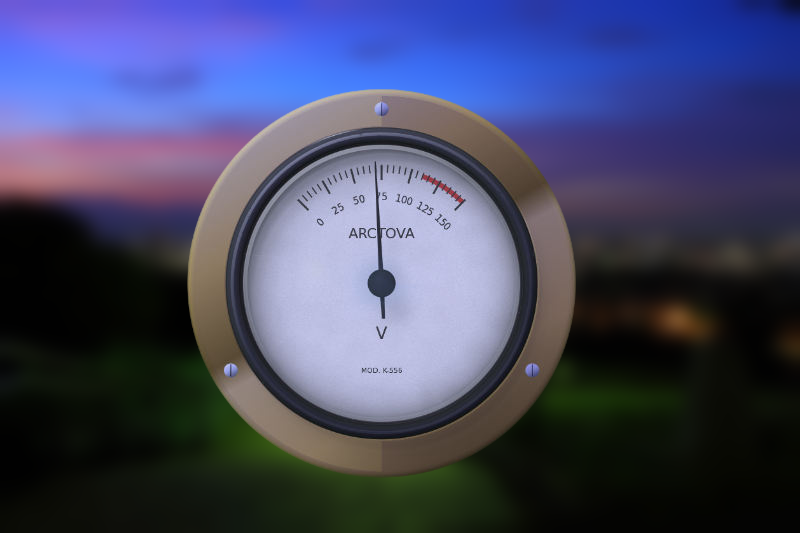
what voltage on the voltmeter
70 V
